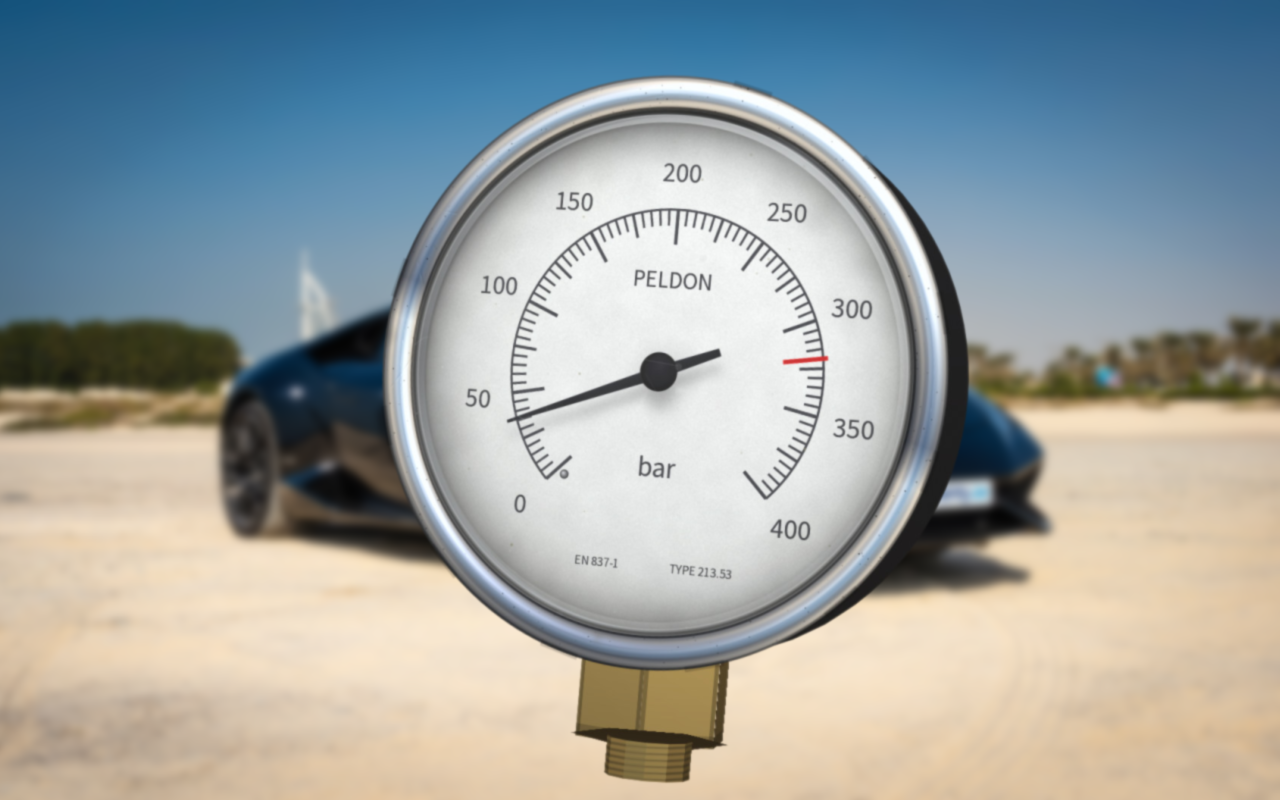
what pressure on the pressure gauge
35 bar
